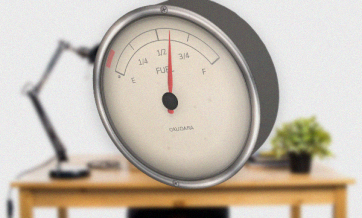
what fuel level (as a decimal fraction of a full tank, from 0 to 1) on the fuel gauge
0.625
